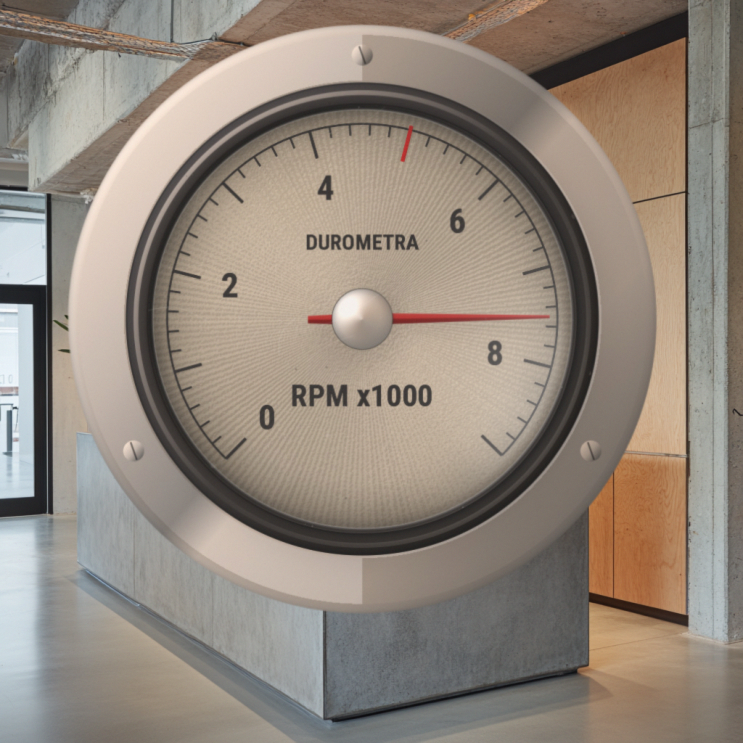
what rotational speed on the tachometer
7500 rpm
